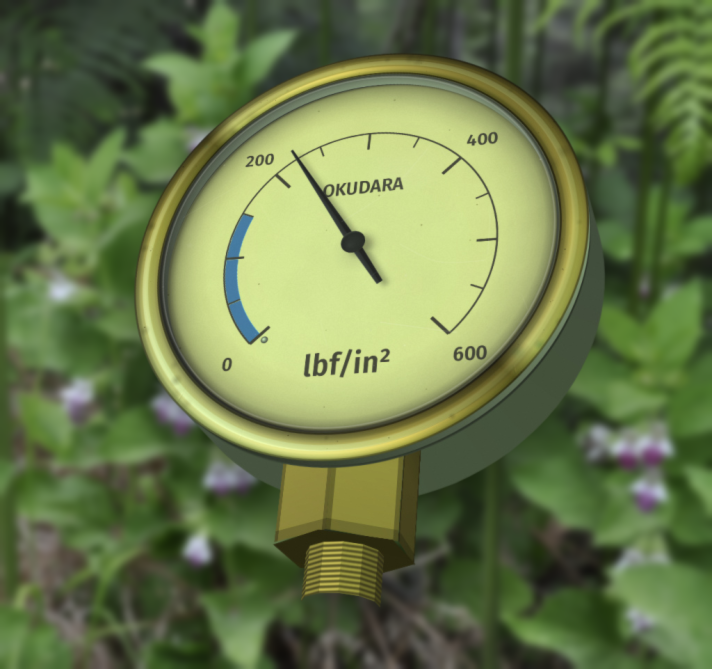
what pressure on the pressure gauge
225 psi
